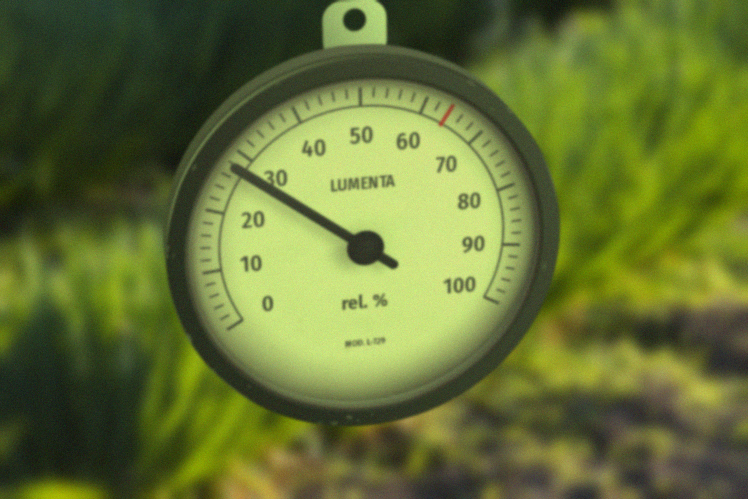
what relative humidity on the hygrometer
28 %
